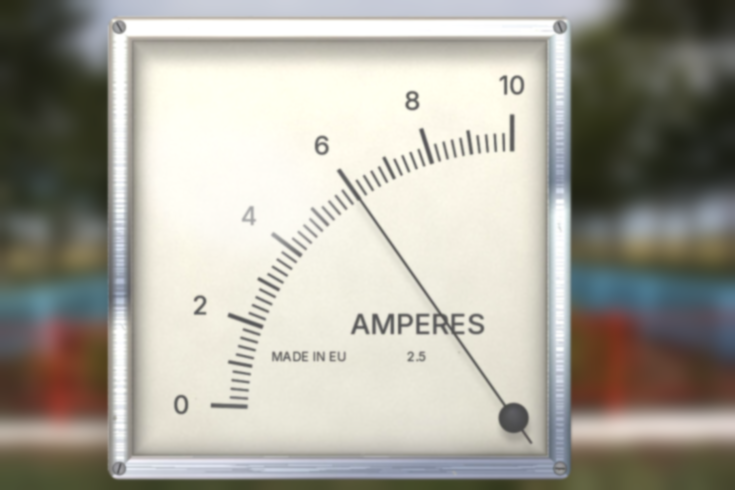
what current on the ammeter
6 A
